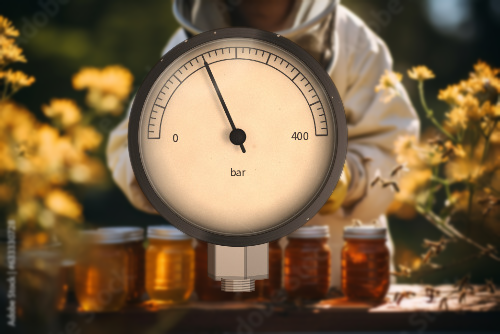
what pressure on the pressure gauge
150 bar
